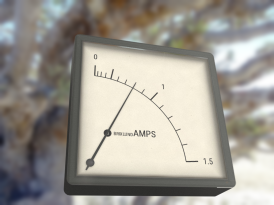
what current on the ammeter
0.8 A
